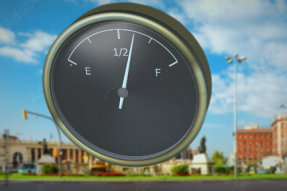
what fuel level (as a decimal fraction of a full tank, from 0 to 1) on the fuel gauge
0.625
